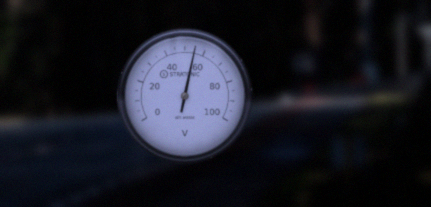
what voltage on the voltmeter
55 V
